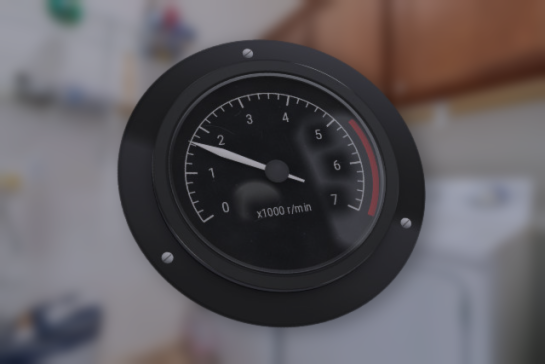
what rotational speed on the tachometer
1600 rpm
